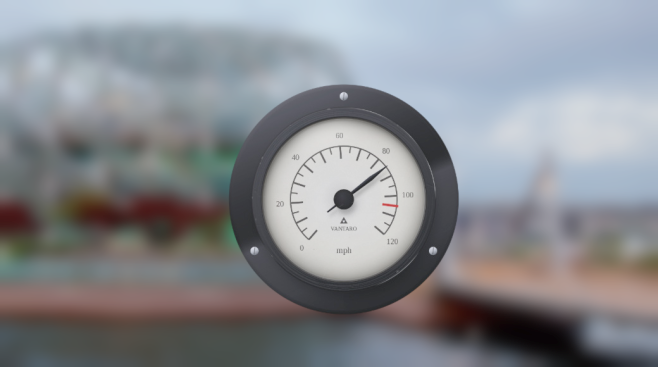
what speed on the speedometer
85 mph
